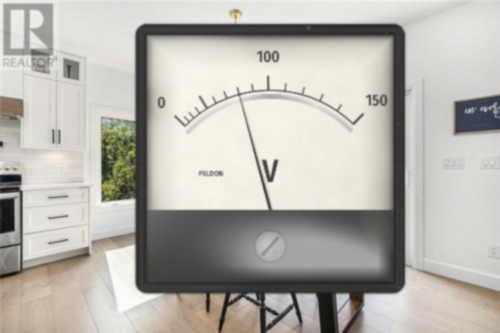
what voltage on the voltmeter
80 V
